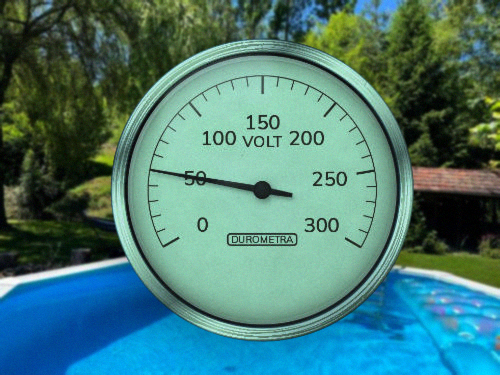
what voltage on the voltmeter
50 V
